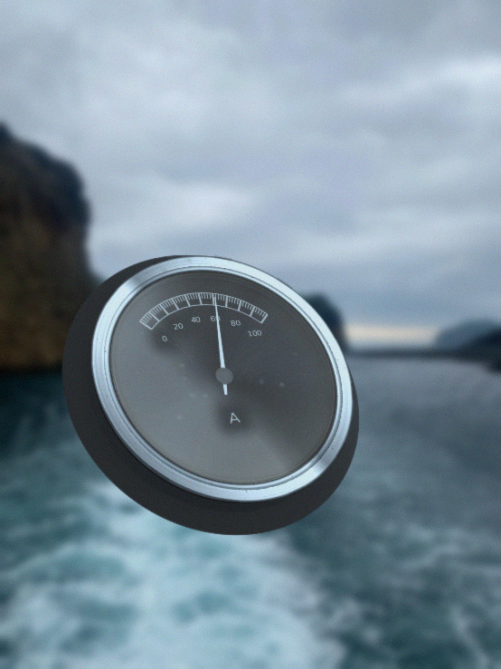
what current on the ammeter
60 A
